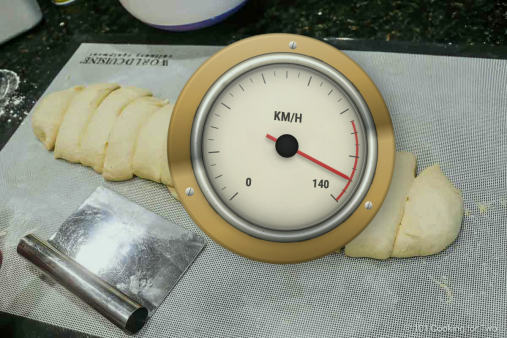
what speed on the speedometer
130 km/h
